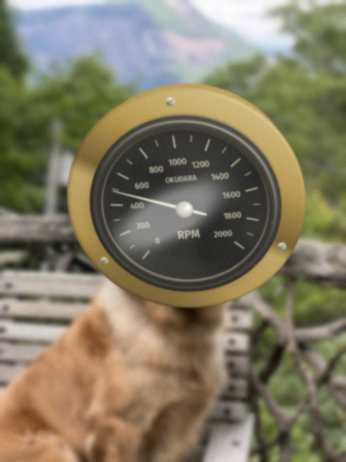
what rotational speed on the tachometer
500 rpm
